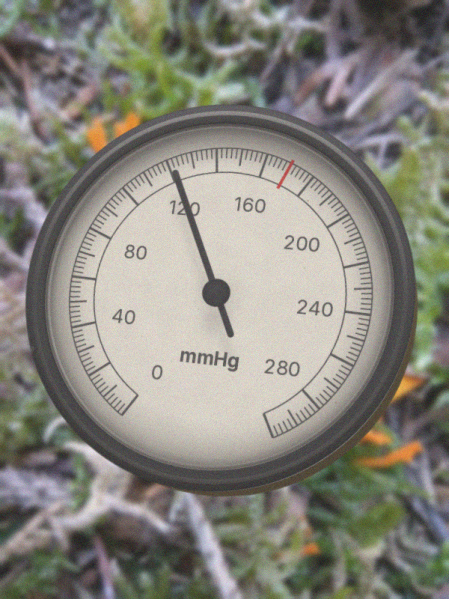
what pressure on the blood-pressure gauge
122 mmHg
